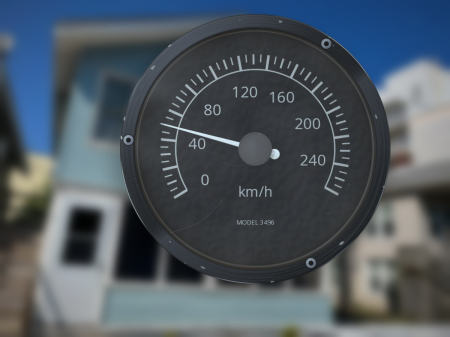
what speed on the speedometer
50 km/h
